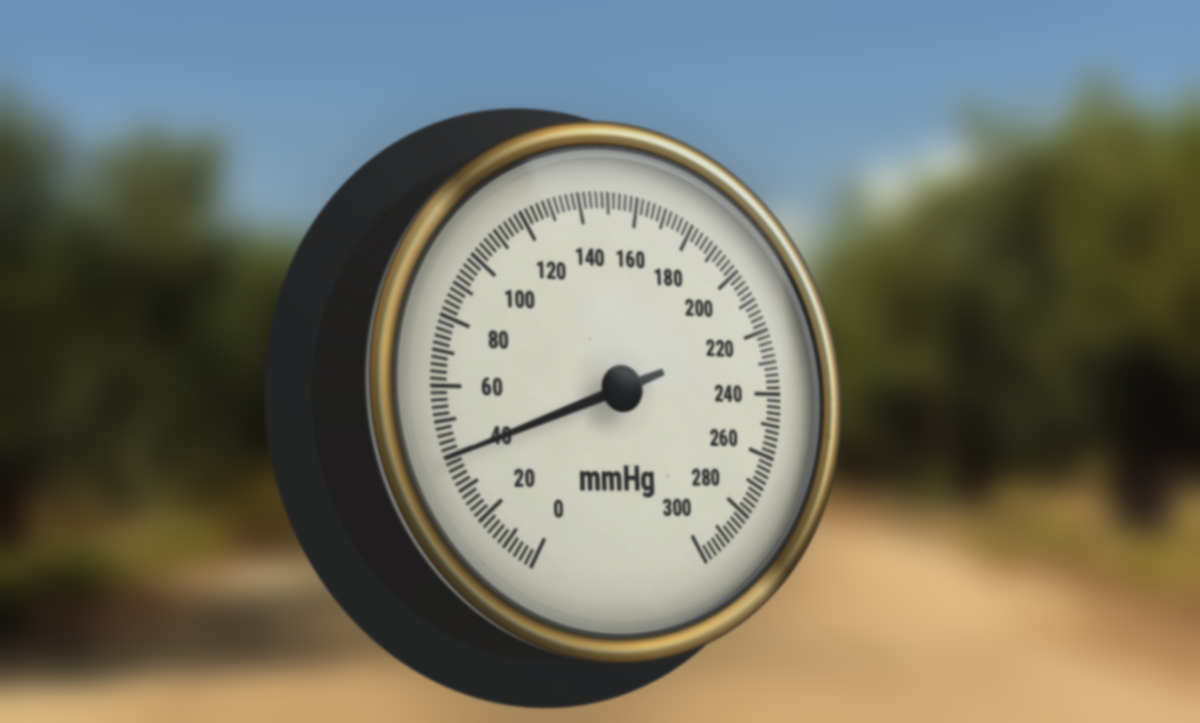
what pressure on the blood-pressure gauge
40 mmHg
